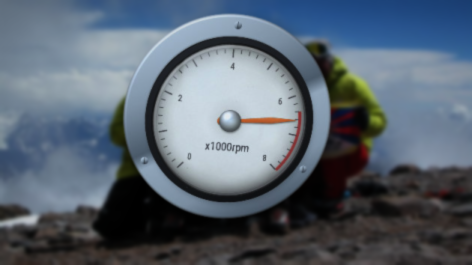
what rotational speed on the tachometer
6600 rpm
